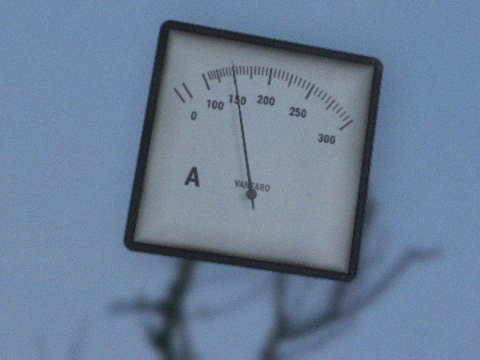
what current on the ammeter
150 A
